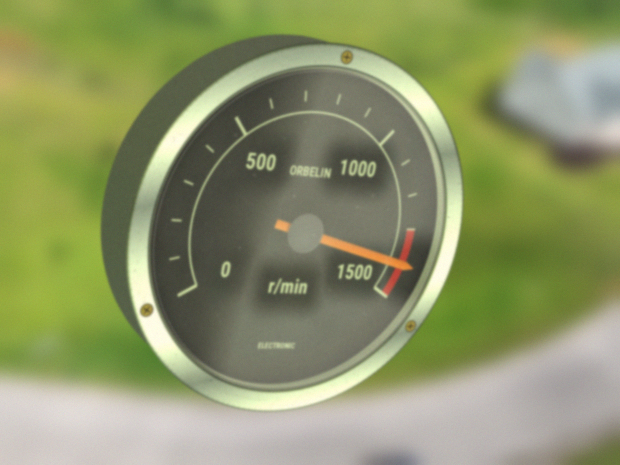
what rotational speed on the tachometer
1400 rpm
